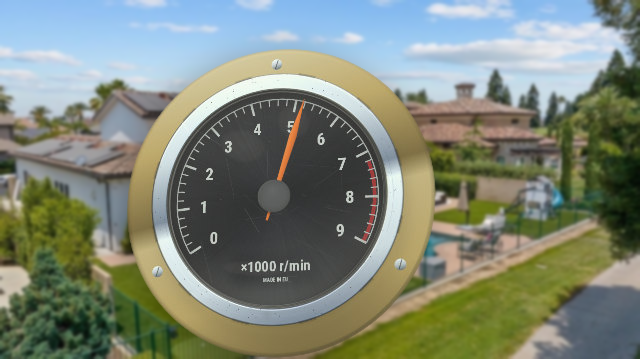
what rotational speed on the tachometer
5200 rpm
